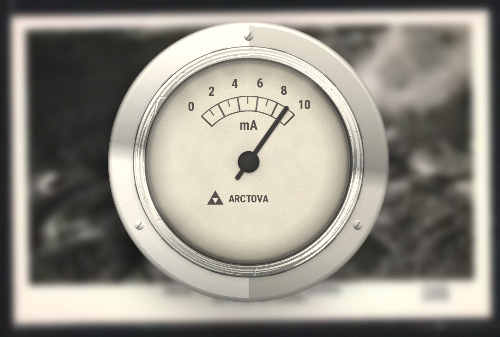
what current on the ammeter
9 mA
